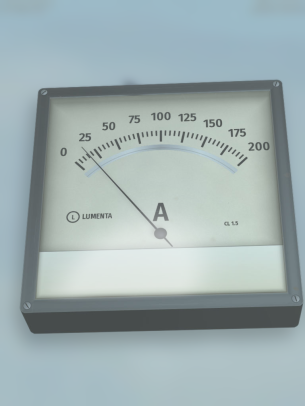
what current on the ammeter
15 A
